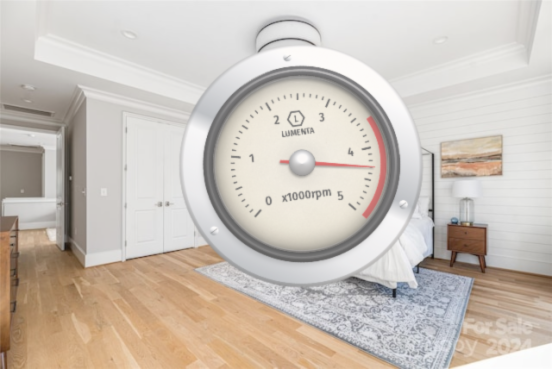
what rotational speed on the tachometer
4300 rpm
